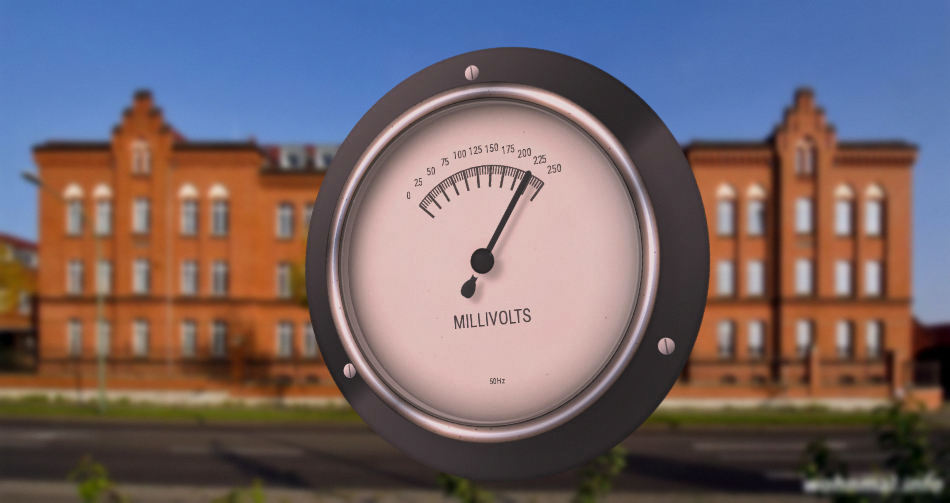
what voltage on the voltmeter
225 mV
